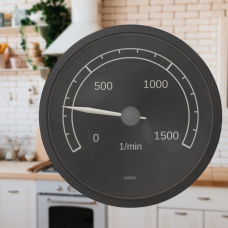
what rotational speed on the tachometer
250 rpm
